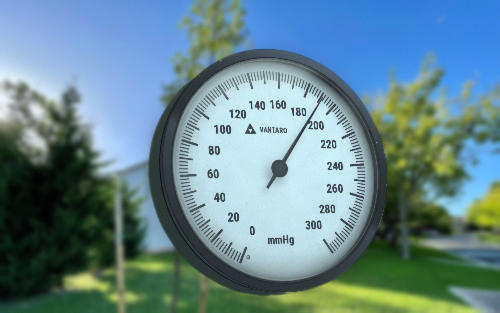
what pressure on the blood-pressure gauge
190 mmHg
